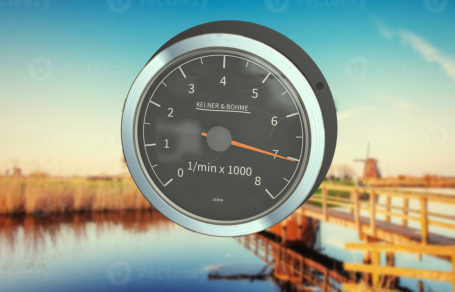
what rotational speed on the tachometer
7000 rpm
